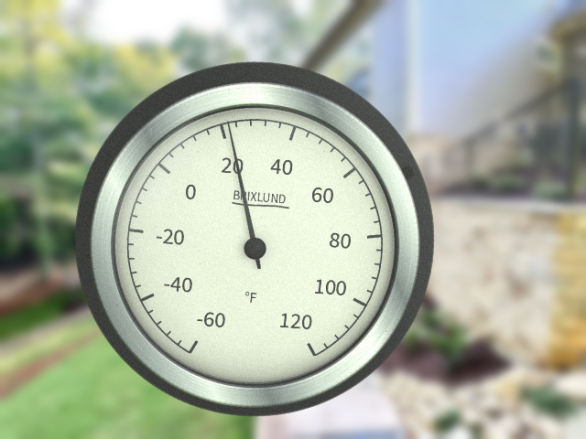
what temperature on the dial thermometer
22 °F
